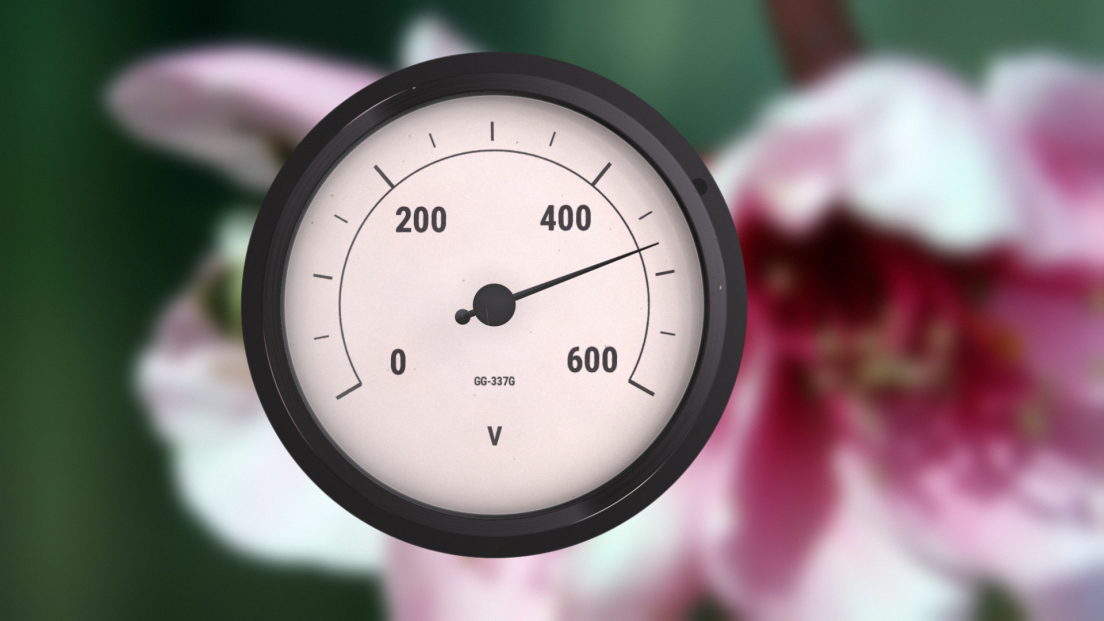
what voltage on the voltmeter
475 V
